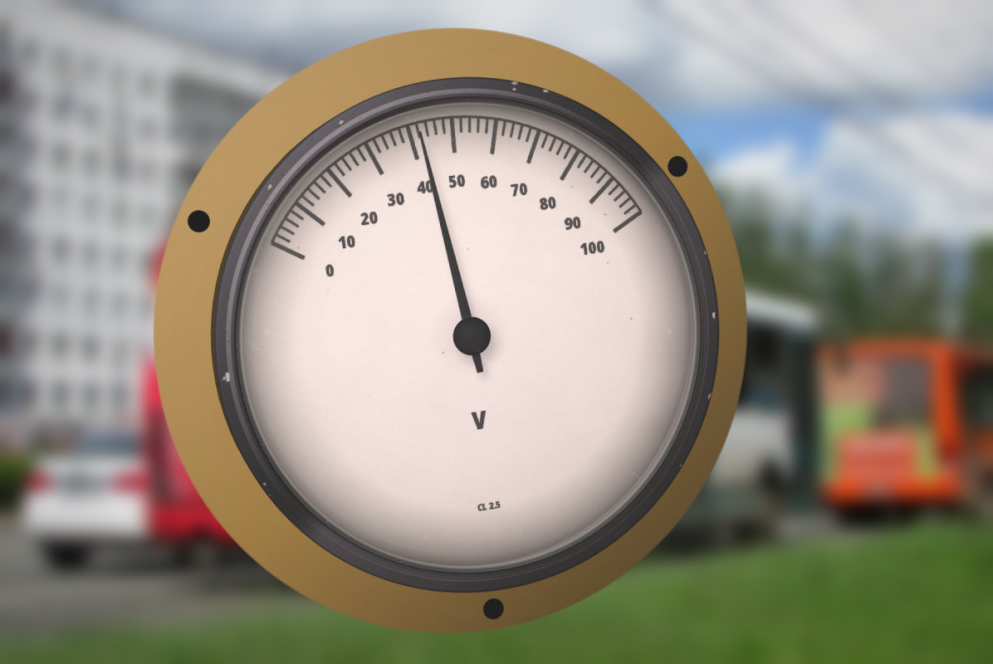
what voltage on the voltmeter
42 V
